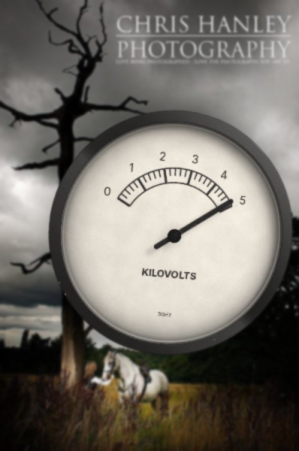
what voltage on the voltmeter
4.8 kV
